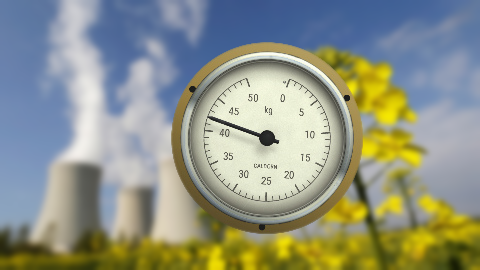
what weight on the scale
42 kg
